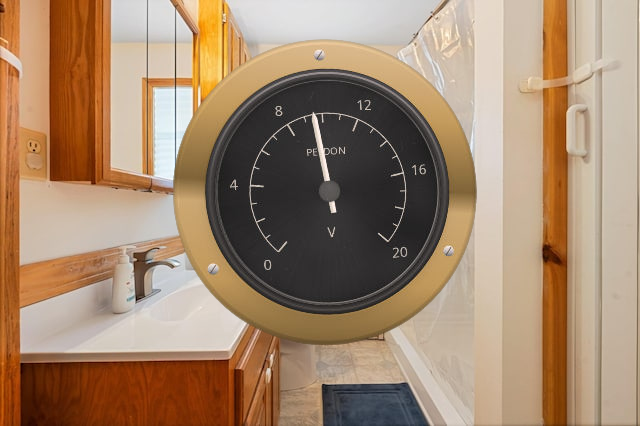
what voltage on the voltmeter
9.5 V
